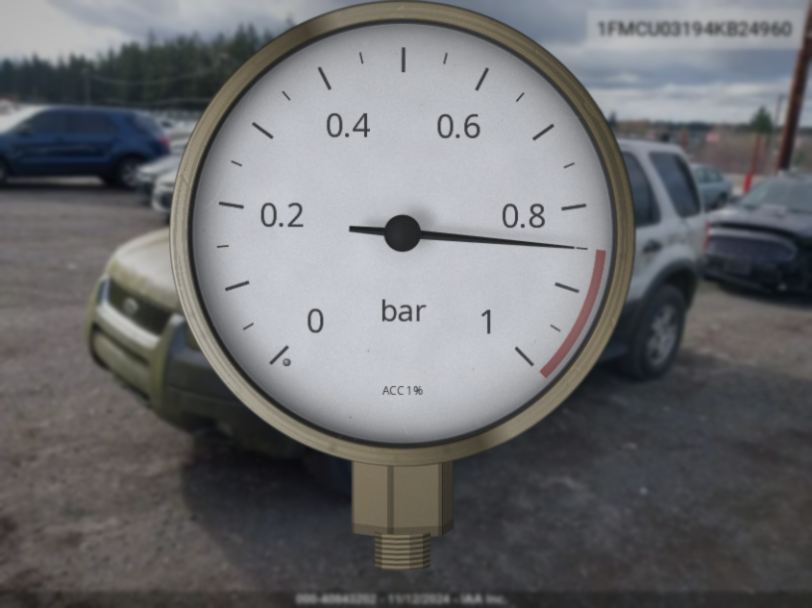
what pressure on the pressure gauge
0.85 bar
